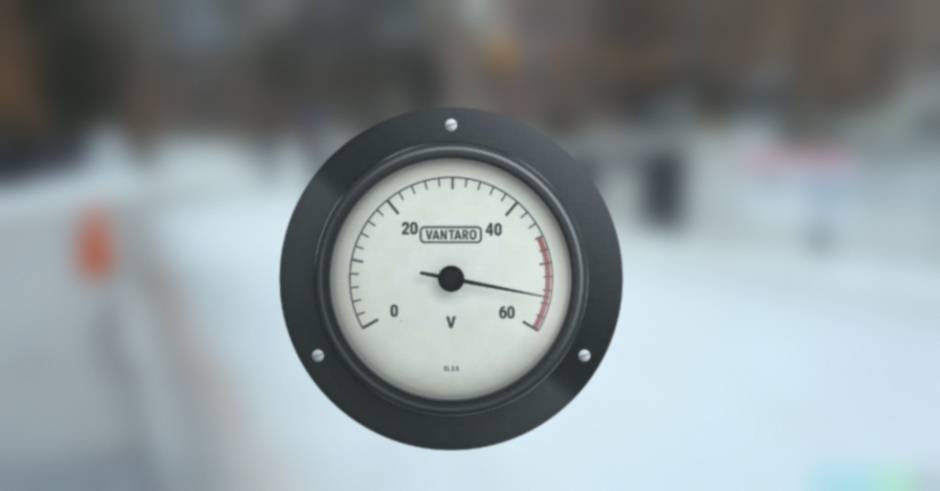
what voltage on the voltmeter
55 V
